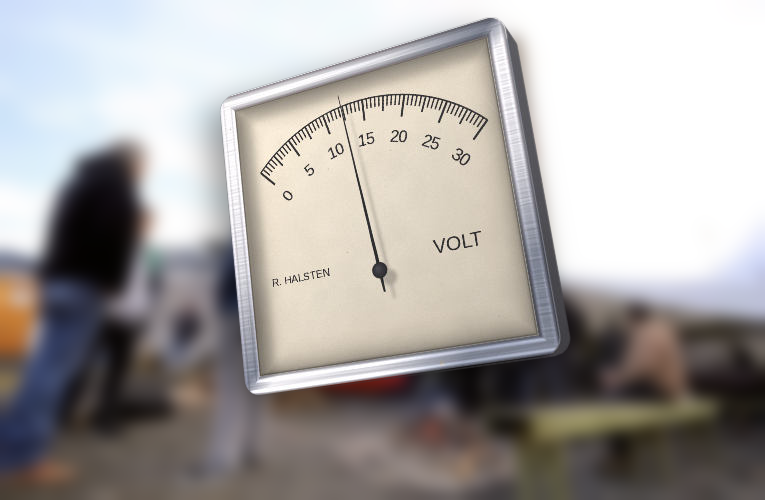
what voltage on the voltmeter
12.5 V
